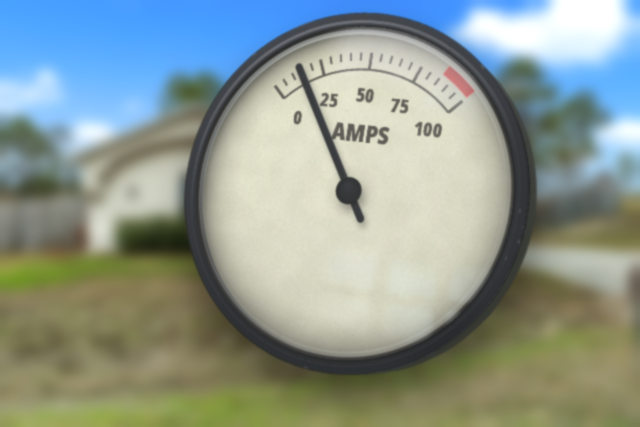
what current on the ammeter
15 A
